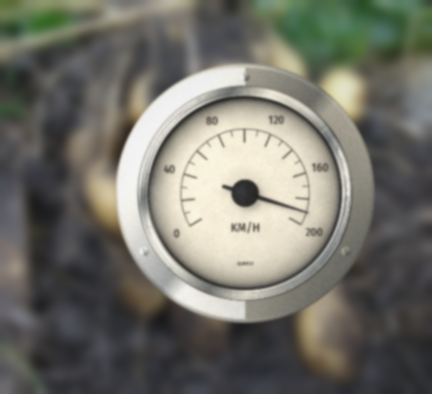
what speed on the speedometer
190 km/h
